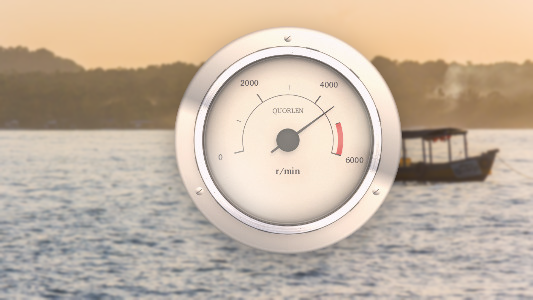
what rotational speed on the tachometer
4500 rpm
